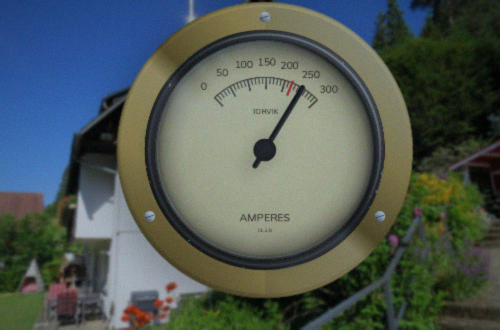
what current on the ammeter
250 A
